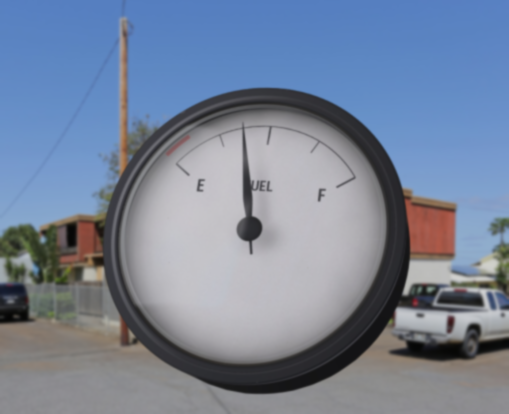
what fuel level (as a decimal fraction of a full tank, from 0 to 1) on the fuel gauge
0.375
